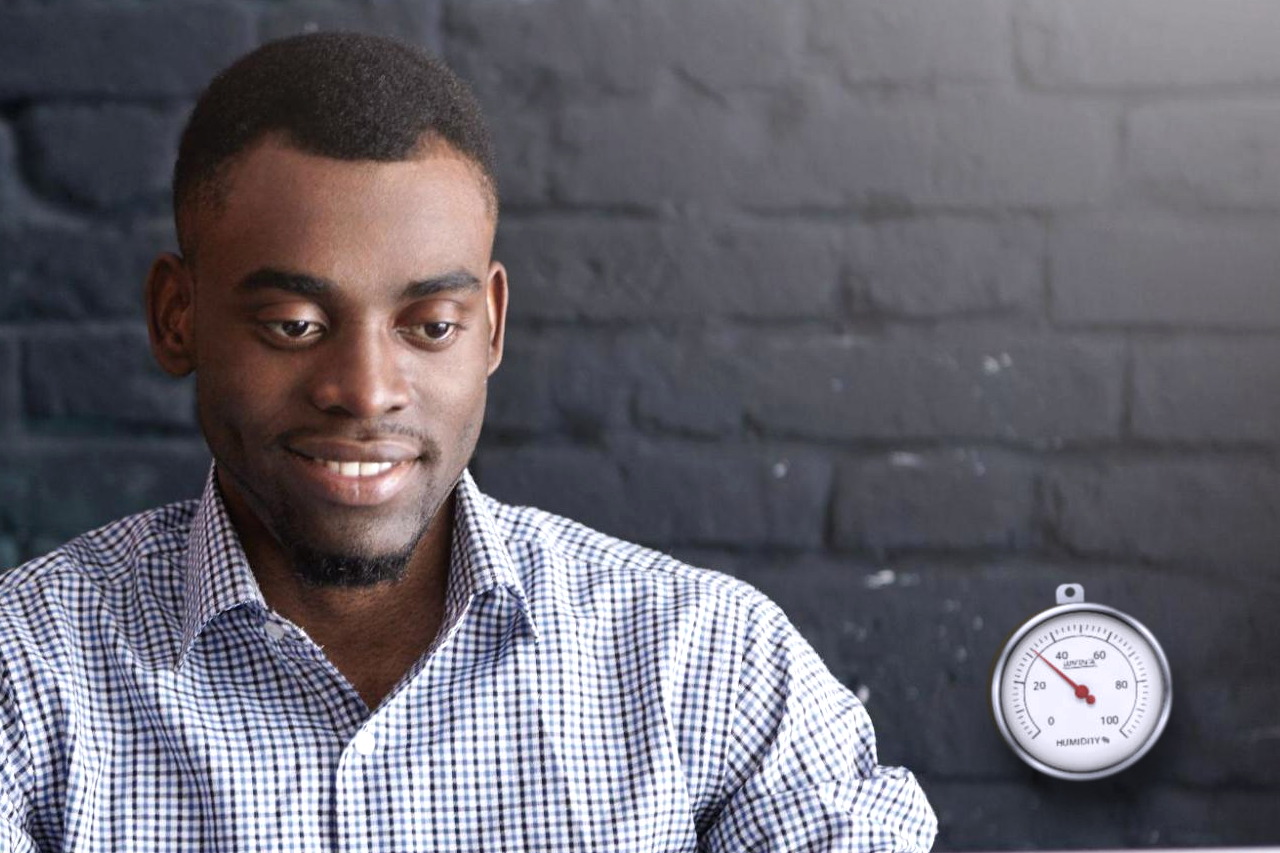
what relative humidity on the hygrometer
32 %
